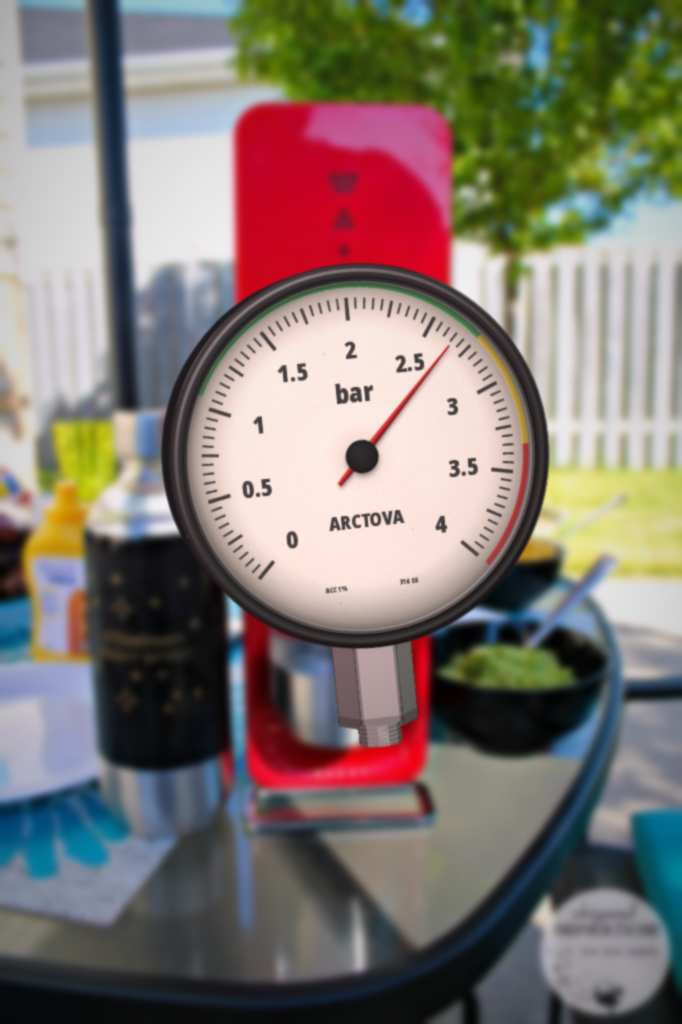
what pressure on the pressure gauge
2.65 bar
